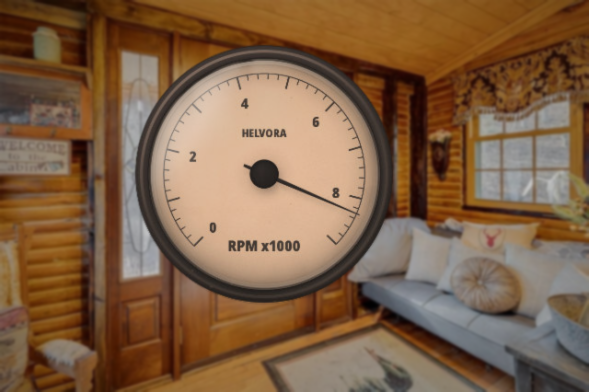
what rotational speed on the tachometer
8300 rpm
